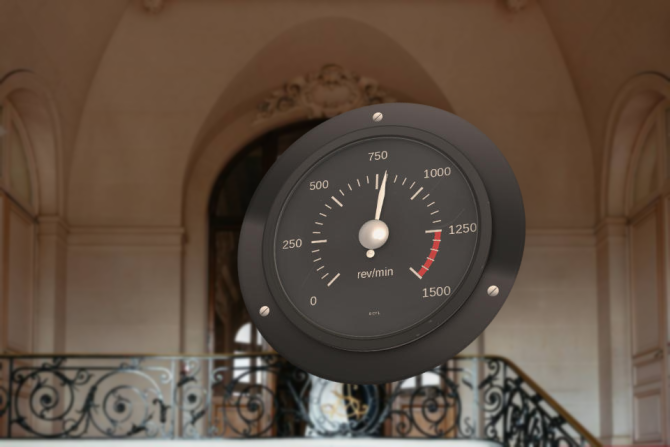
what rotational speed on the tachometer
800 rpm
